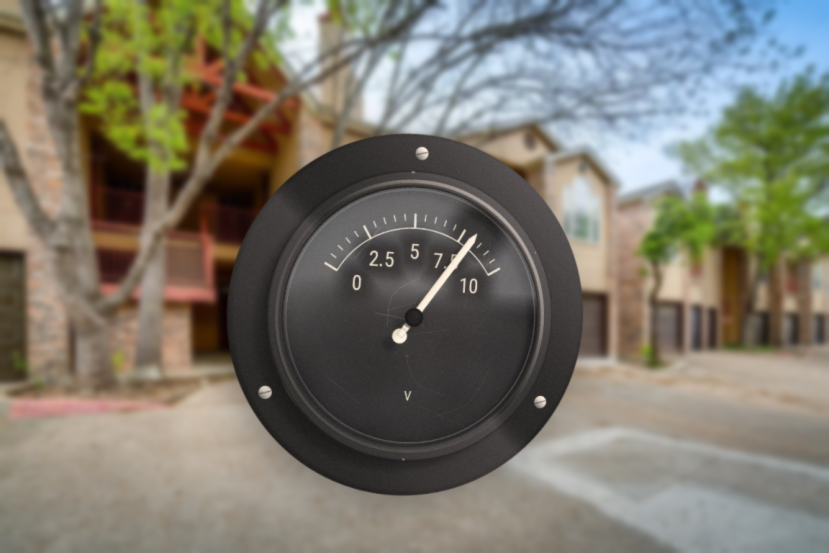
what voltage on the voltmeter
8 V
